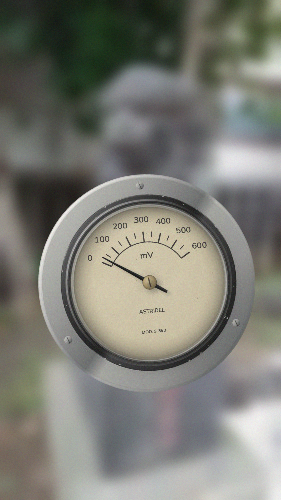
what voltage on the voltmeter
25 mV
